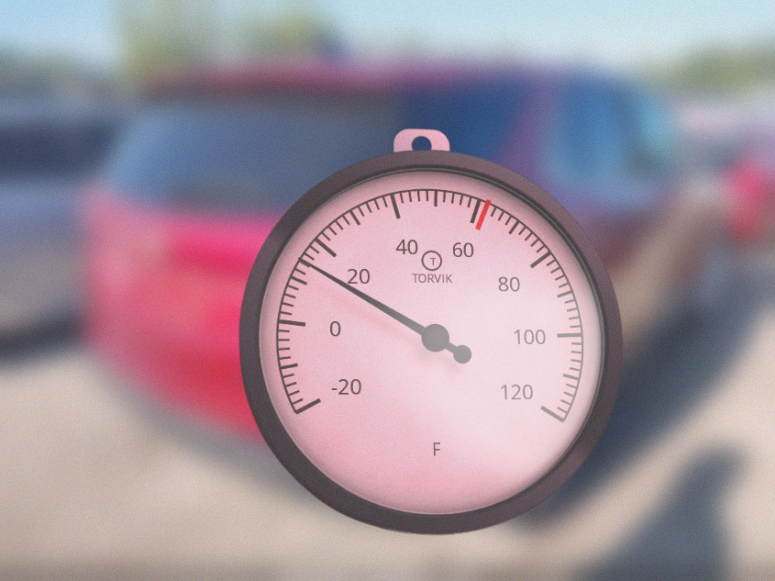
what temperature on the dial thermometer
14 °F
